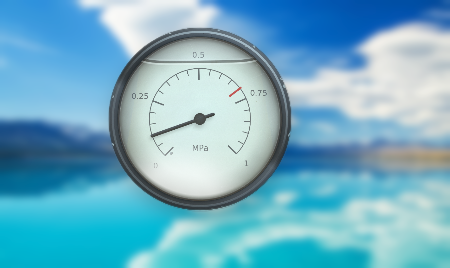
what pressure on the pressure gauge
0.1 MPa
